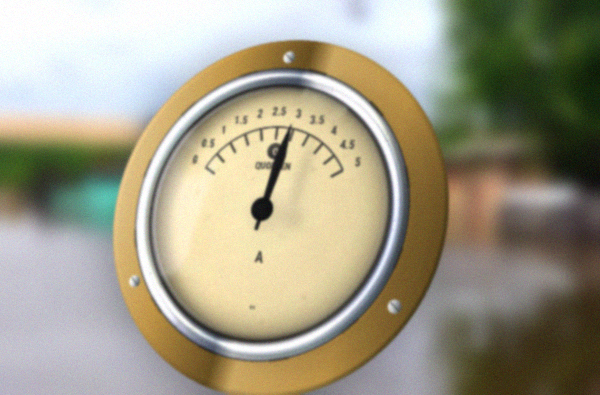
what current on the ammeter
3 A
